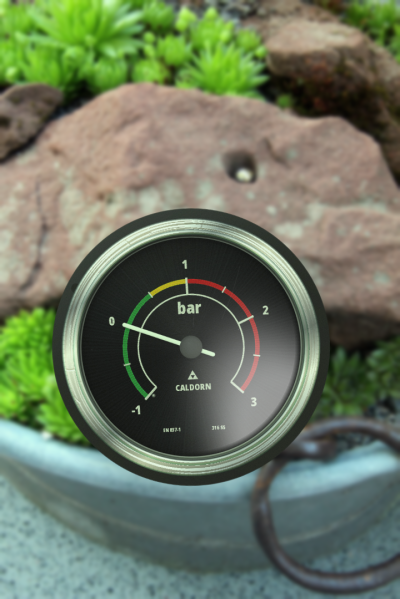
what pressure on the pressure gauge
0 bar
